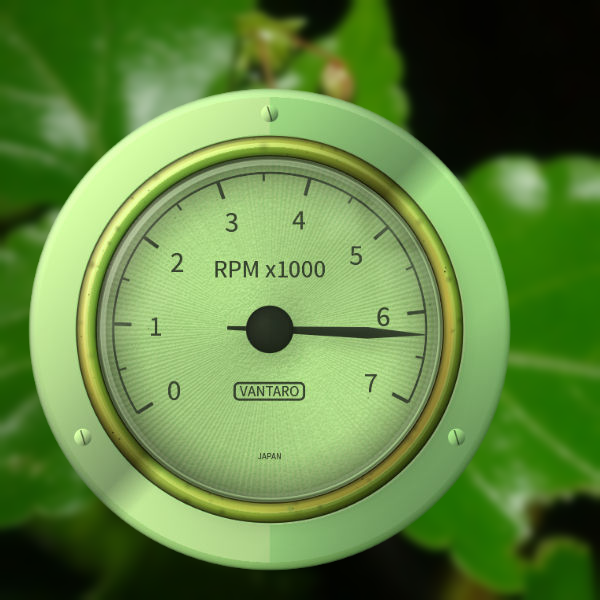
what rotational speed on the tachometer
6250 rpm
